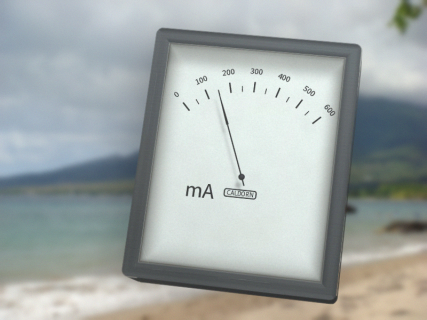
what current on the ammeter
150 mA
